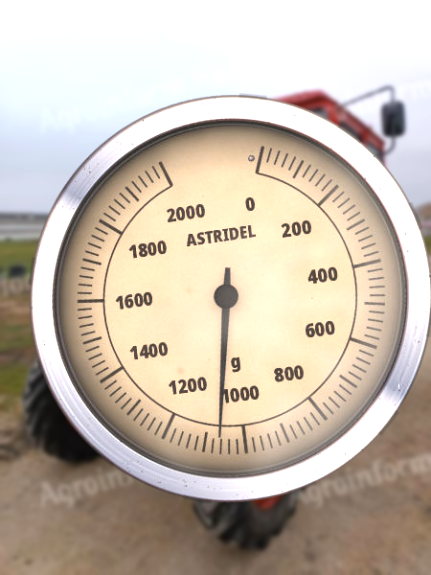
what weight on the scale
1060 g
